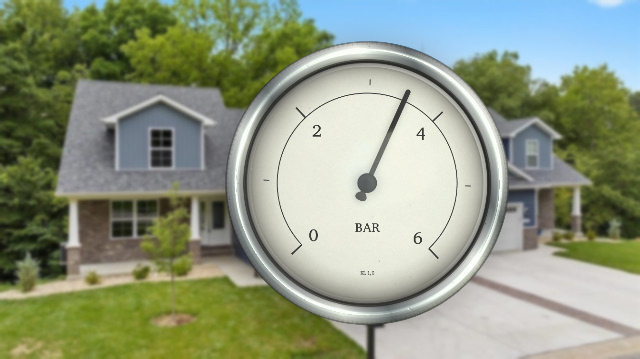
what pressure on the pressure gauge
3.5 bar
